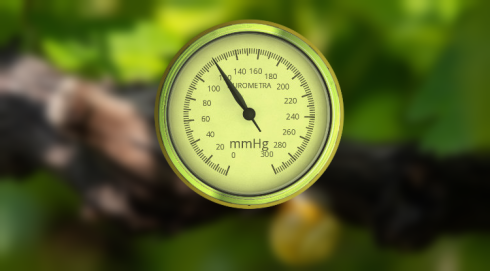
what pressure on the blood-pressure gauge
120 mmHg
